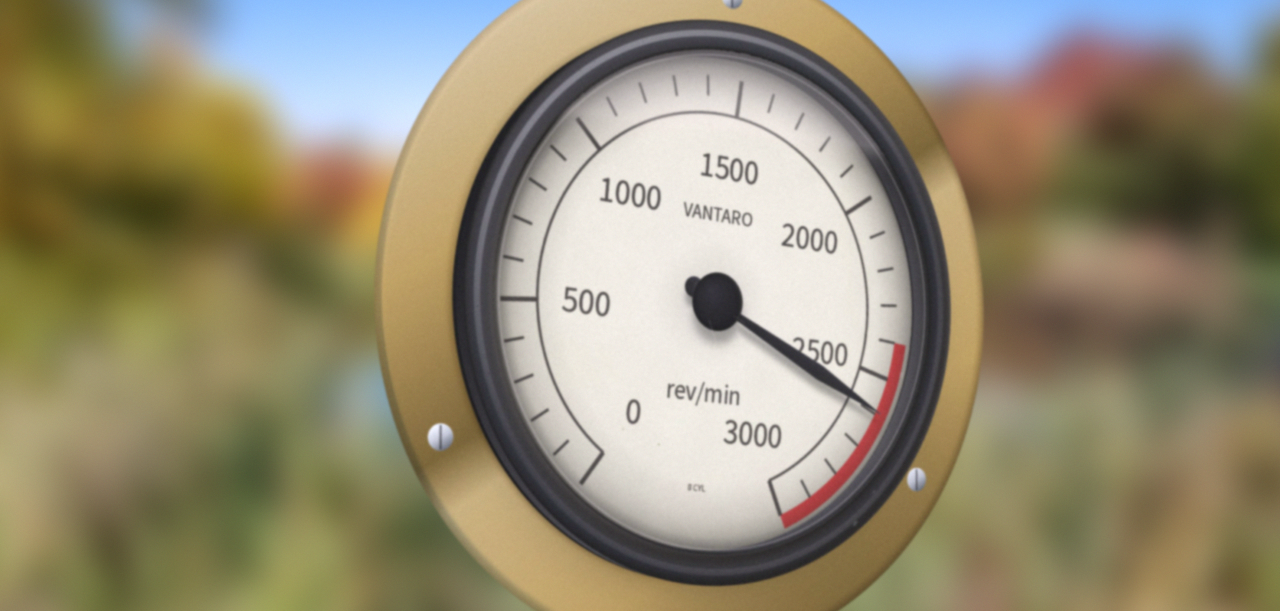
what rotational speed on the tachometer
2600 rpm
